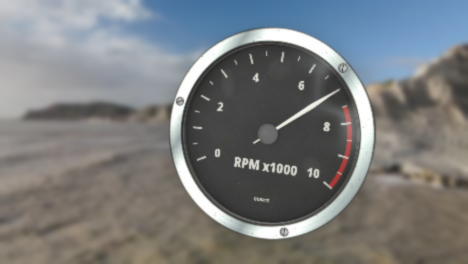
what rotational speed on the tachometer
7000 rpm
